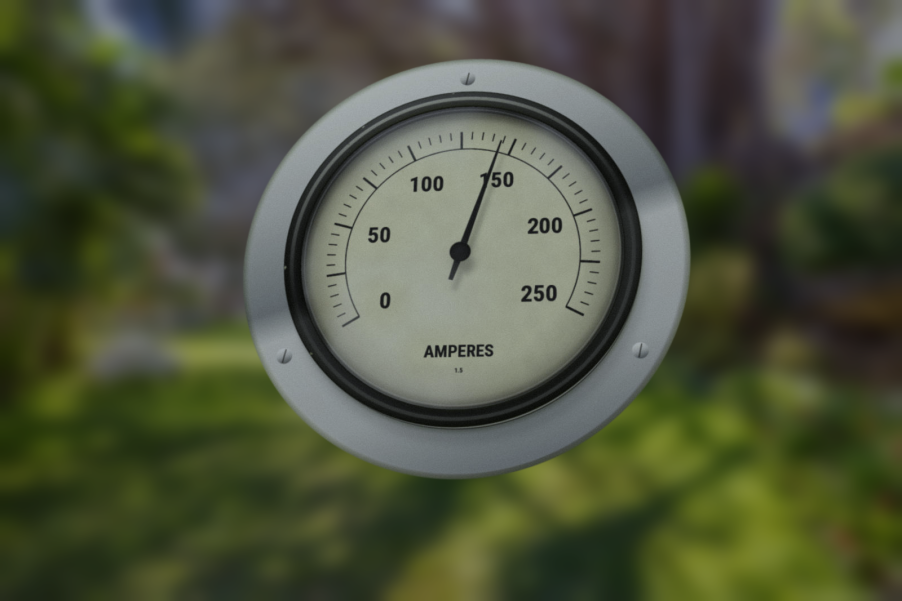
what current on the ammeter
145 A
